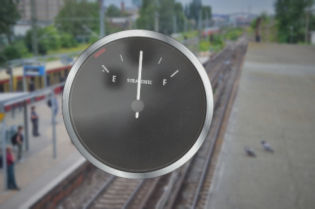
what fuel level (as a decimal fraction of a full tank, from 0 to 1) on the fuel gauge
0.5
